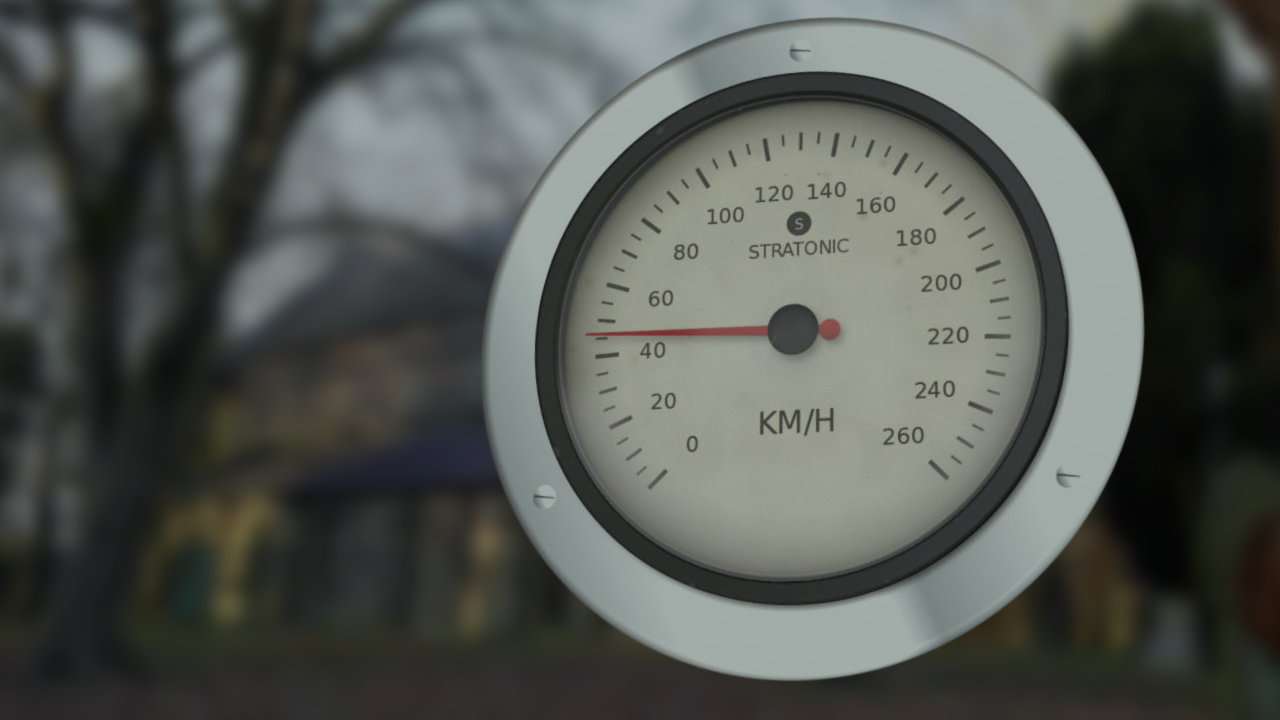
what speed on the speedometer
45 km/h
